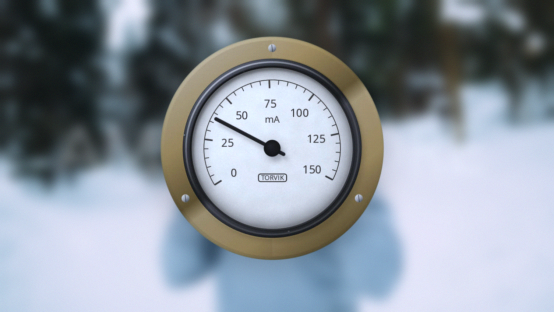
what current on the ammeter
37.5 mA
